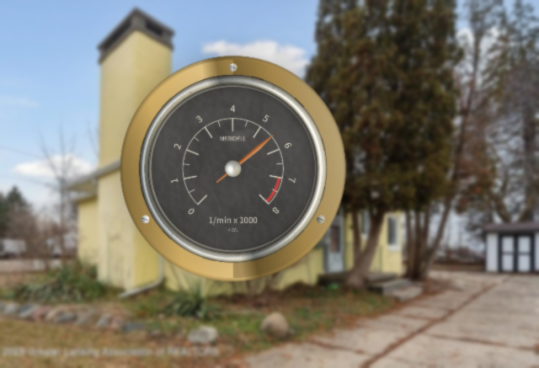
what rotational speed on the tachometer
5500 rpm
